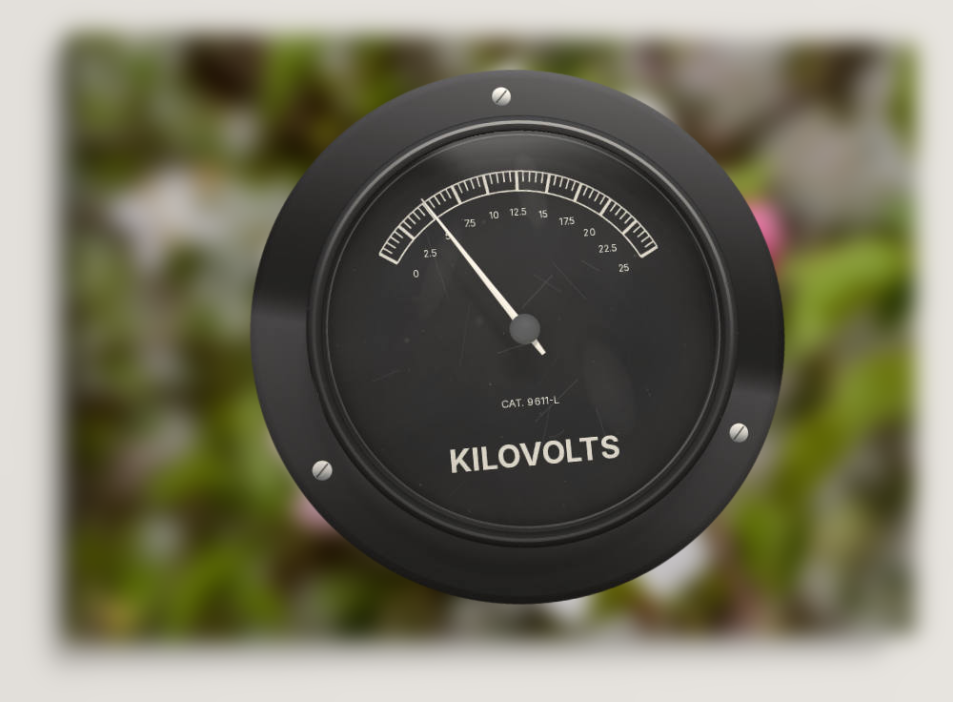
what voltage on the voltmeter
5 kV
